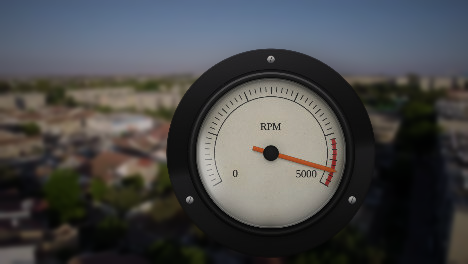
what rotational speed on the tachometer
4700 rpm
